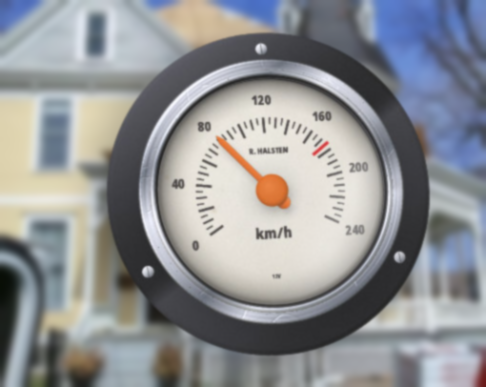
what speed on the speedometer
80 km/h
